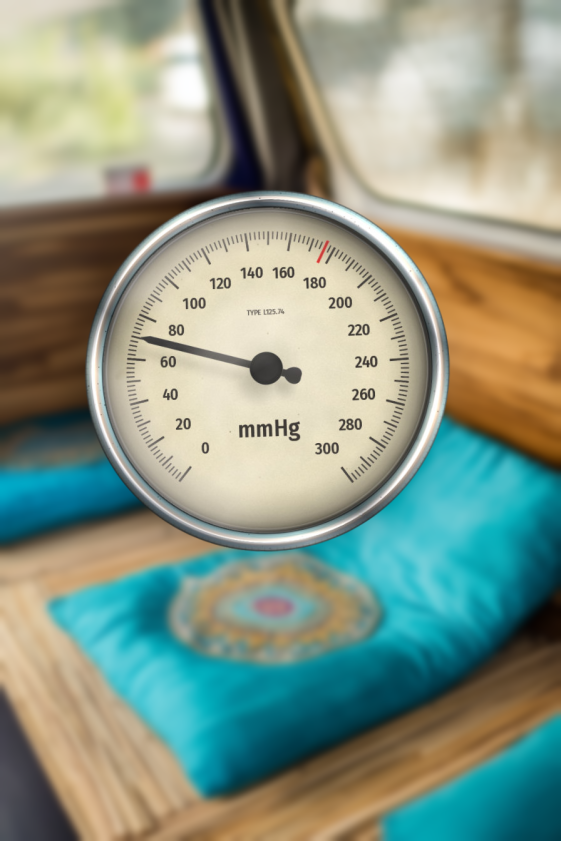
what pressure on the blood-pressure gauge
70 mmHg
